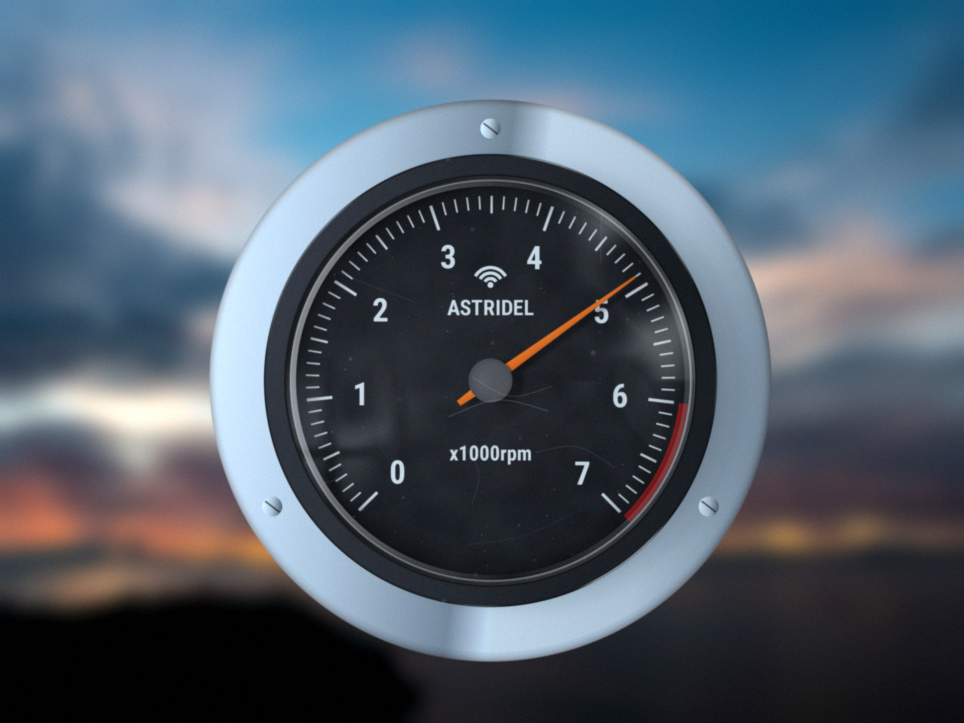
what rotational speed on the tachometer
4900 rpm
